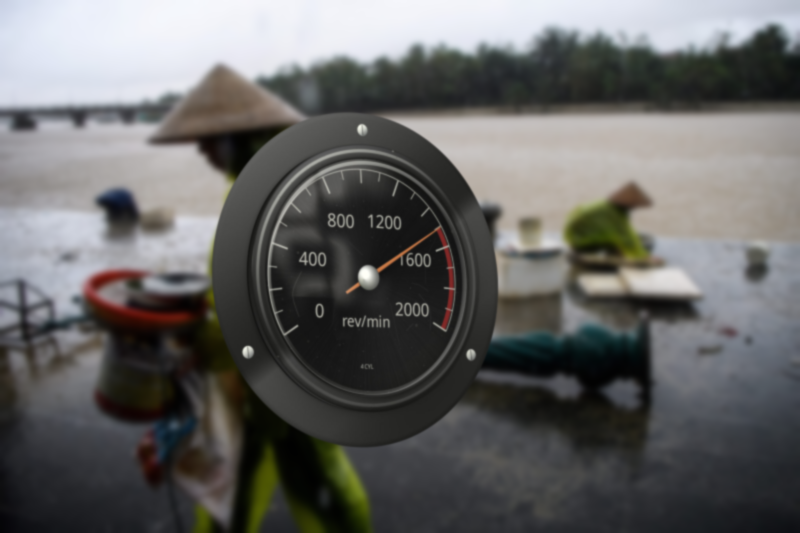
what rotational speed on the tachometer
1500 rpm
